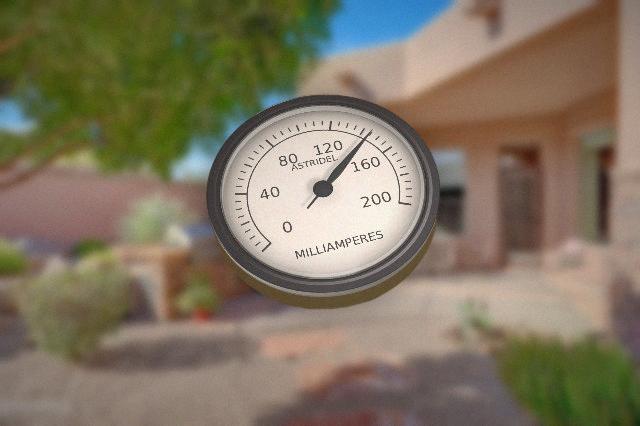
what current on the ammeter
145 mA
